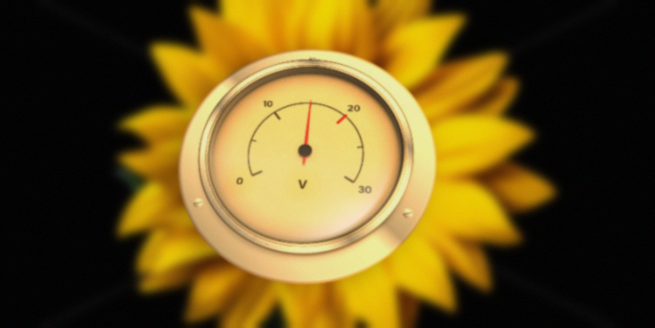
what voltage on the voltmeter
15 V
